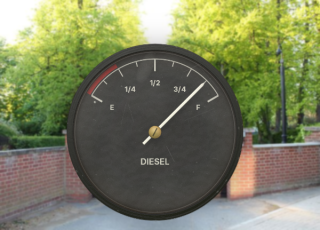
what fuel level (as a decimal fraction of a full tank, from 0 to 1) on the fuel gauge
0.875
